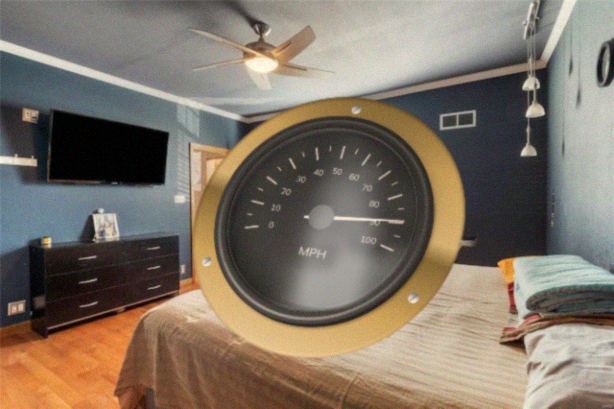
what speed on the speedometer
90 mph
